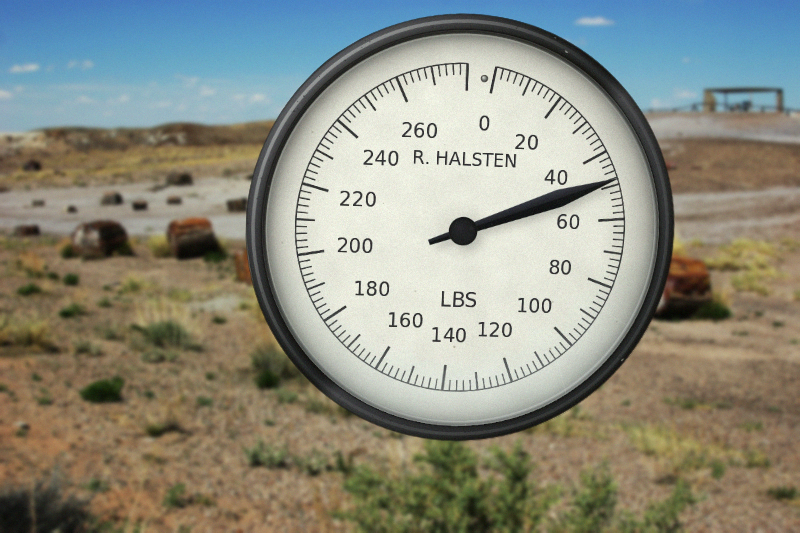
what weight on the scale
48 lb
